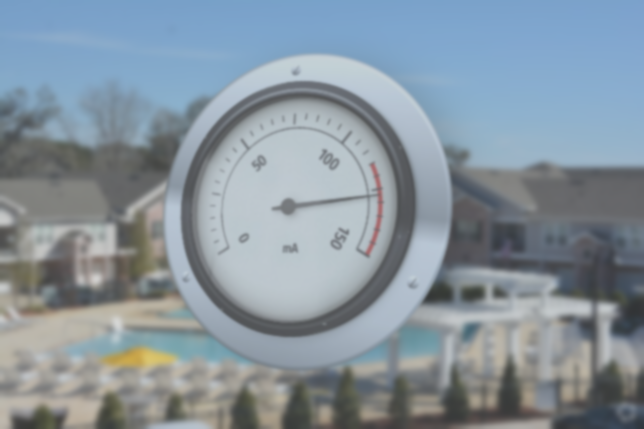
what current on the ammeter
127.5 mA
